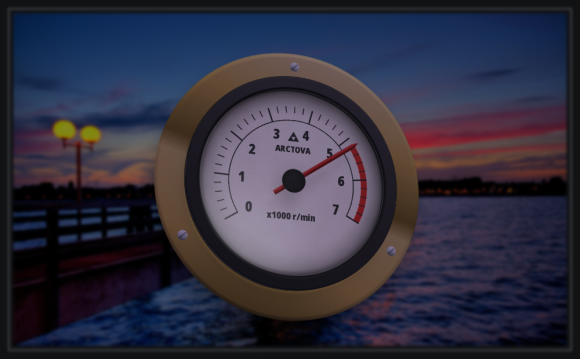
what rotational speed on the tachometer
5200 rpm
